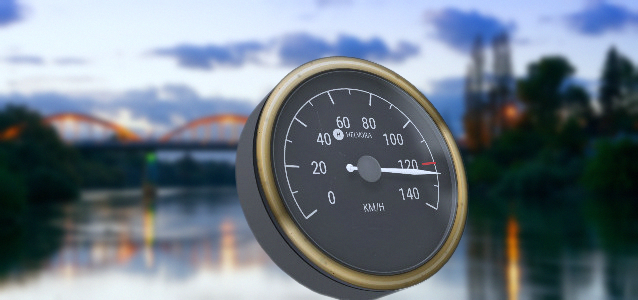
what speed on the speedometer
125 km/h
